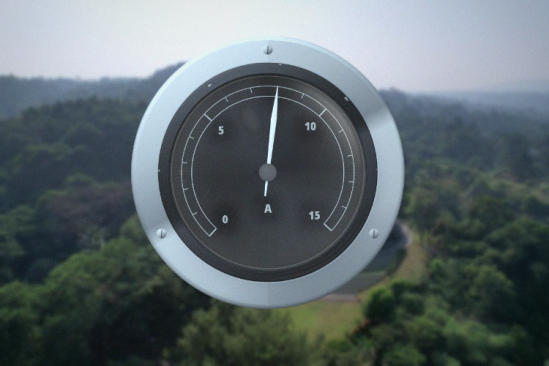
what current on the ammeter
8 A
